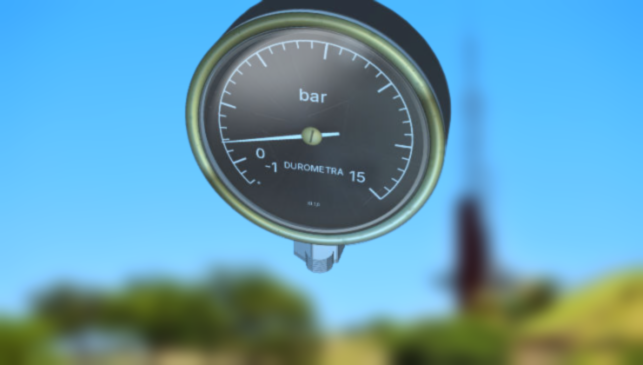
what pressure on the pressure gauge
1 bar
